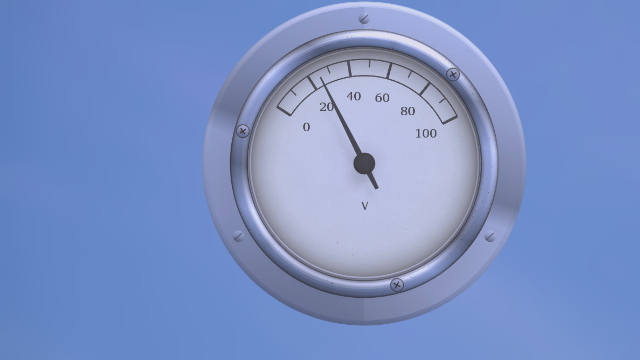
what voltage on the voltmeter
25 V
